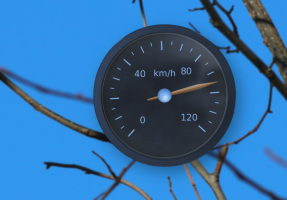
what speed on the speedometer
95 km/h
